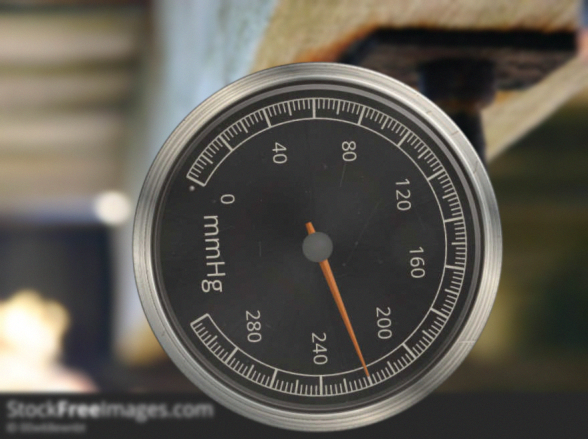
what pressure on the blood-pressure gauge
220 mmHg
